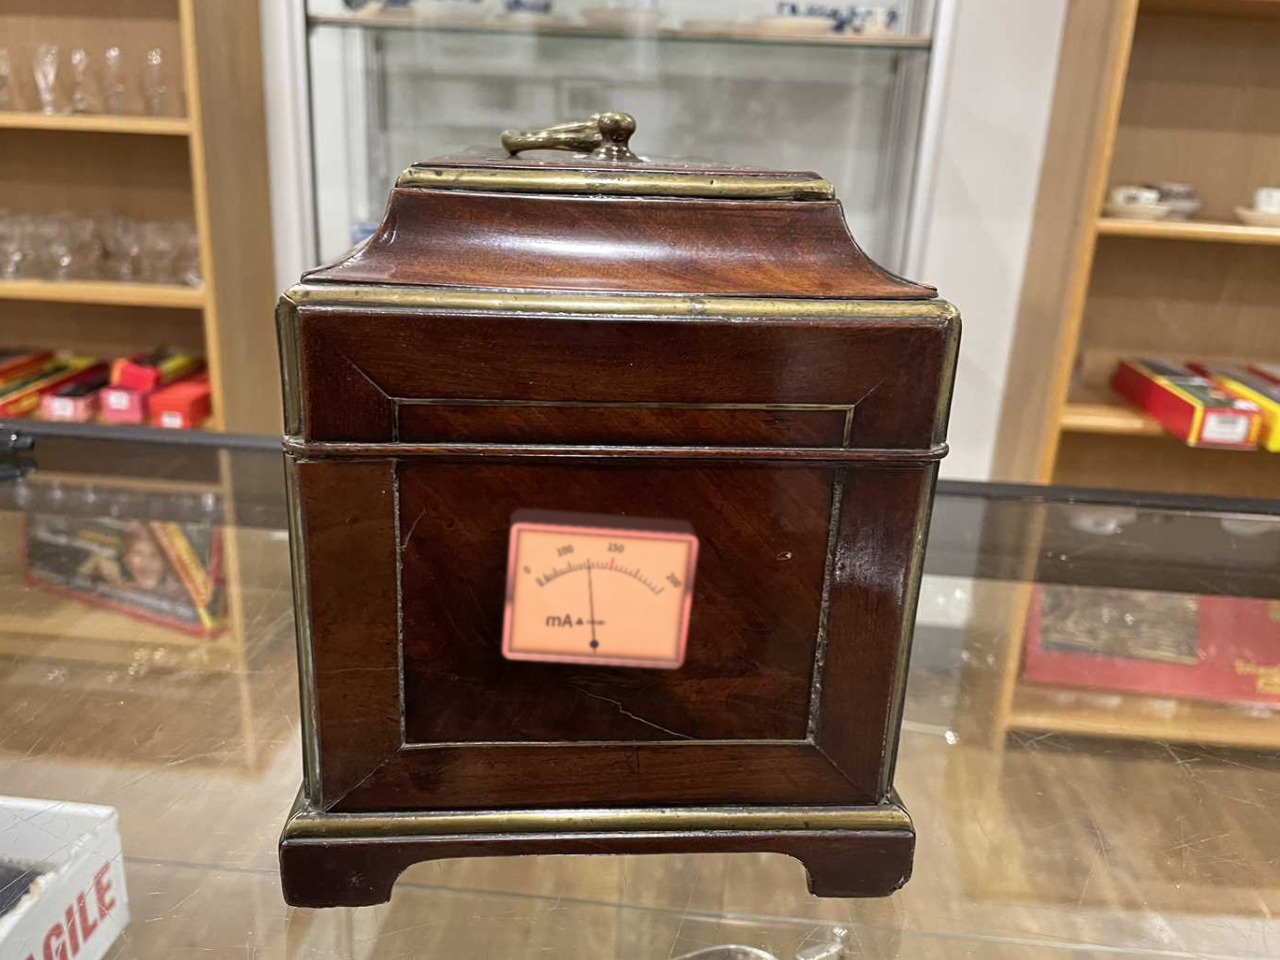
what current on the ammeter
125 mA
